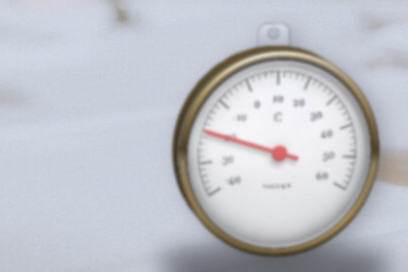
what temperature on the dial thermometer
-20 °C
